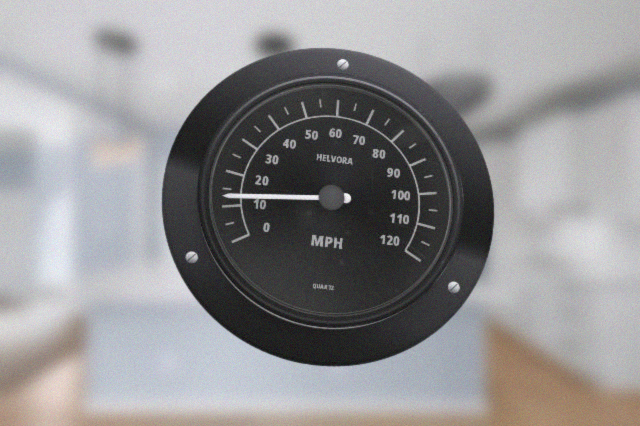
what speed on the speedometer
12.5 mph
